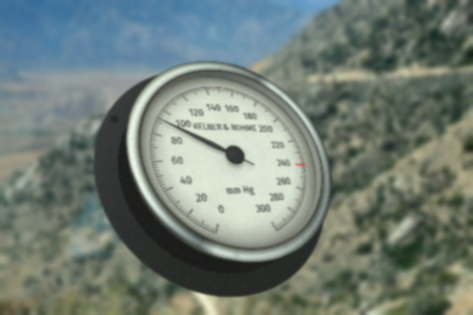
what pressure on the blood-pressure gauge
90 mmHg
